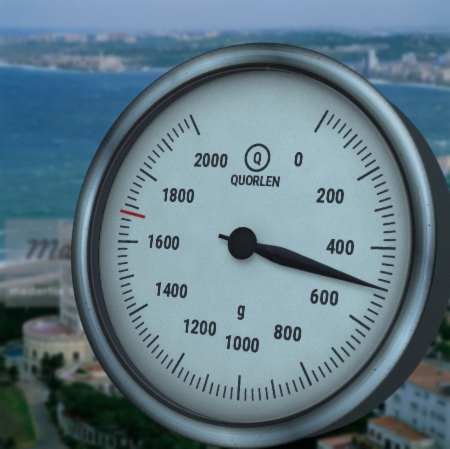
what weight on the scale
500 g
